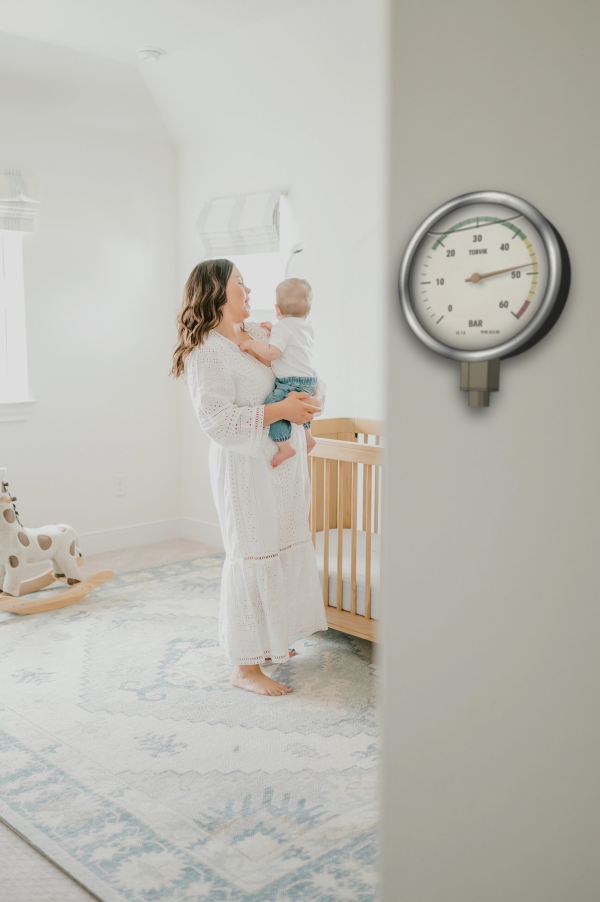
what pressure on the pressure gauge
48 bar
